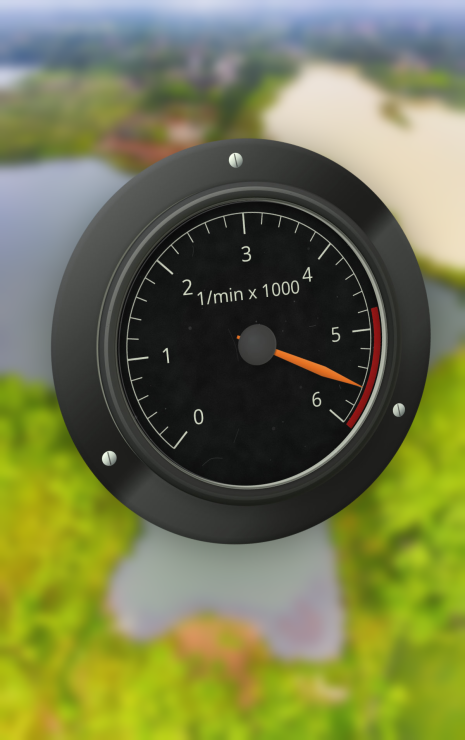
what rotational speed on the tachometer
5600 rpm
